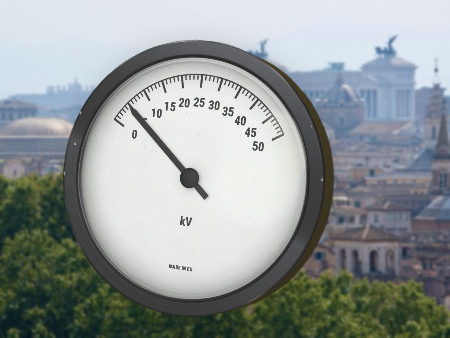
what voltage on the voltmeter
5 kV
